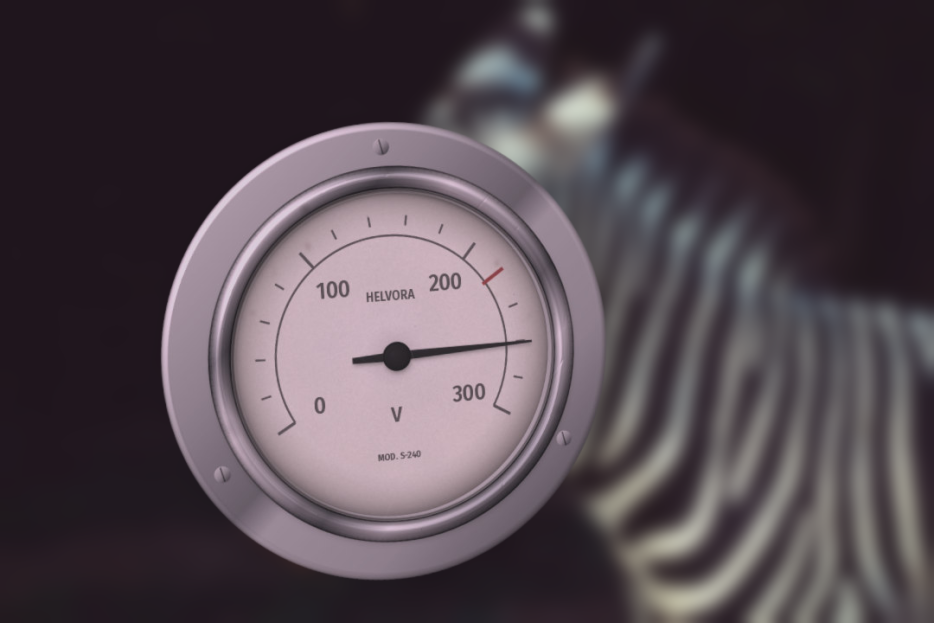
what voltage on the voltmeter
260 V
